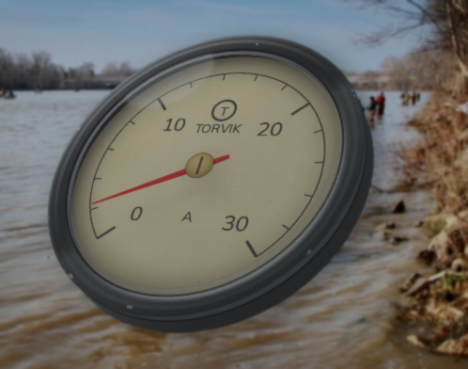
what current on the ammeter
2 A
